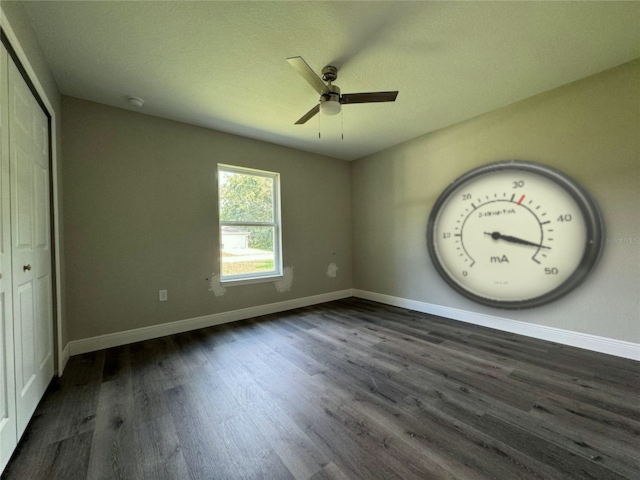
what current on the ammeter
46 mA
